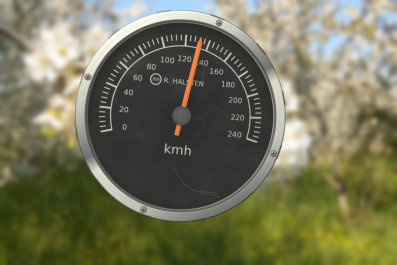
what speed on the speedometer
132 km/h
